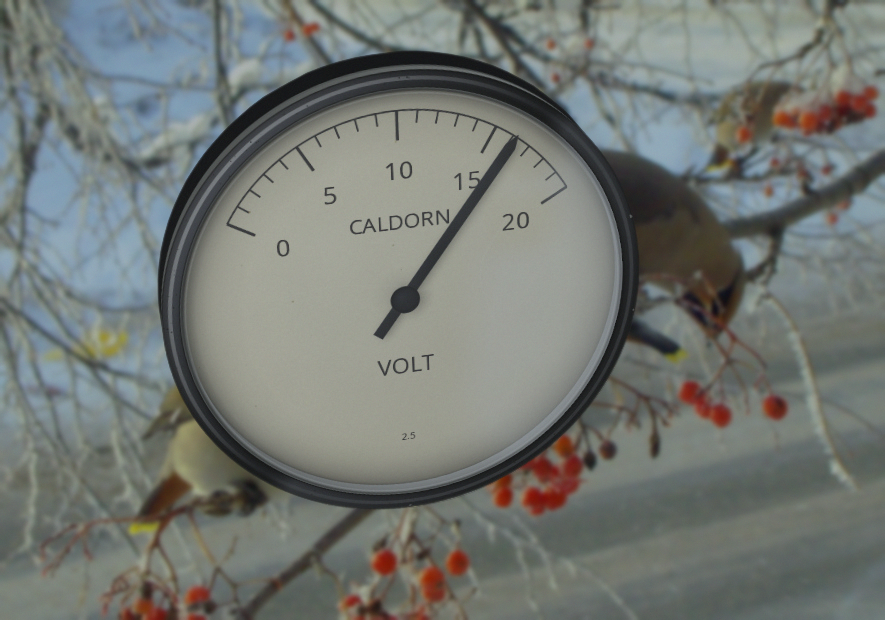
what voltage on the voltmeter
16 V
